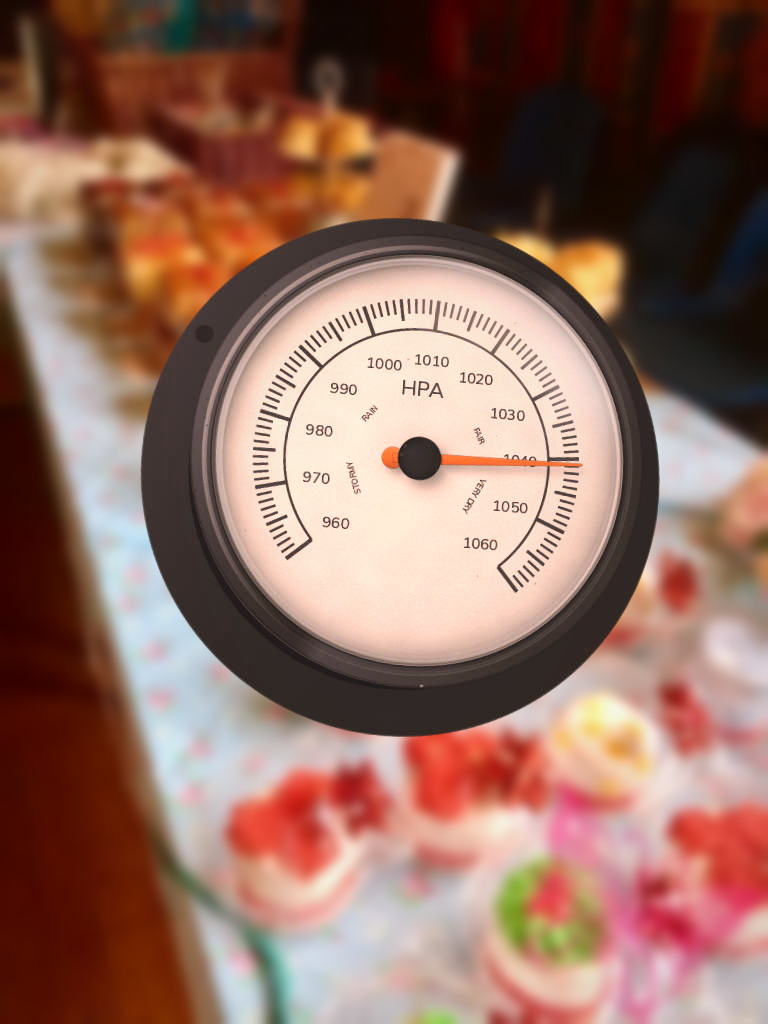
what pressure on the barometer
1041 hPa
